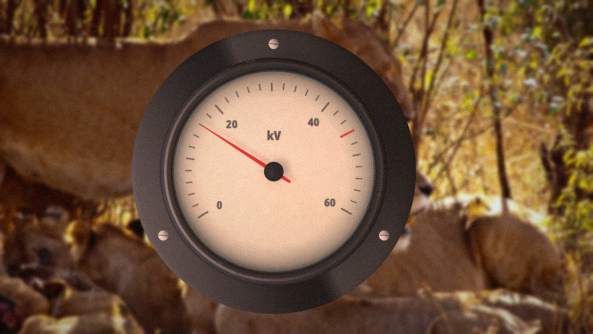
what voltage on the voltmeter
16 kV
